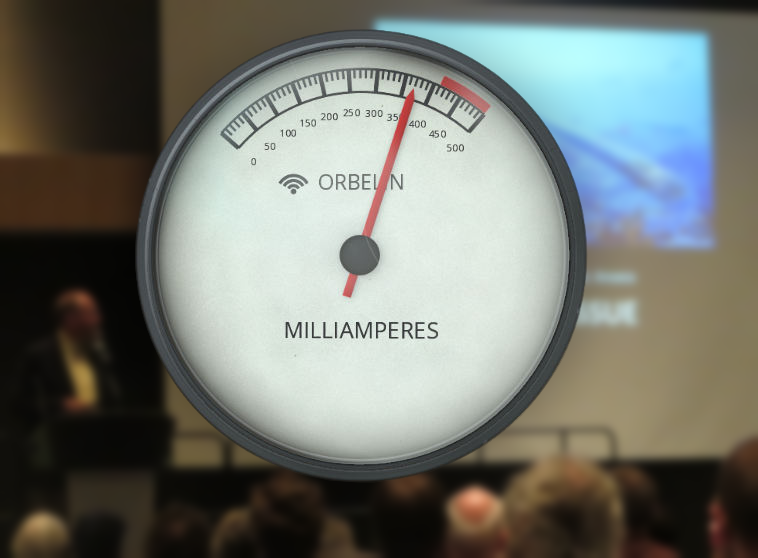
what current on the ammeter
370 mA
